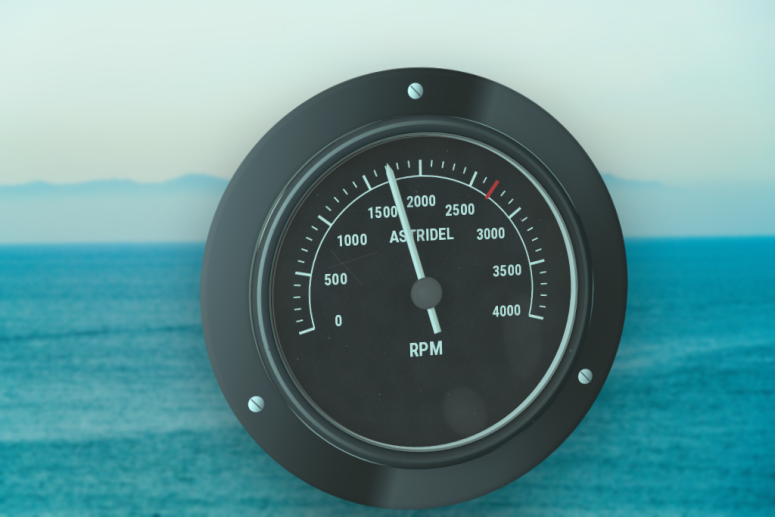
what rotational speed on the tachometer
1700 rpm
